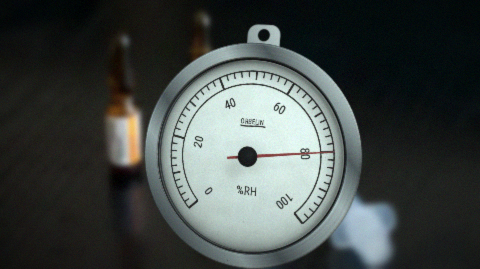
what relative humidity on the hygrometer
80 %
